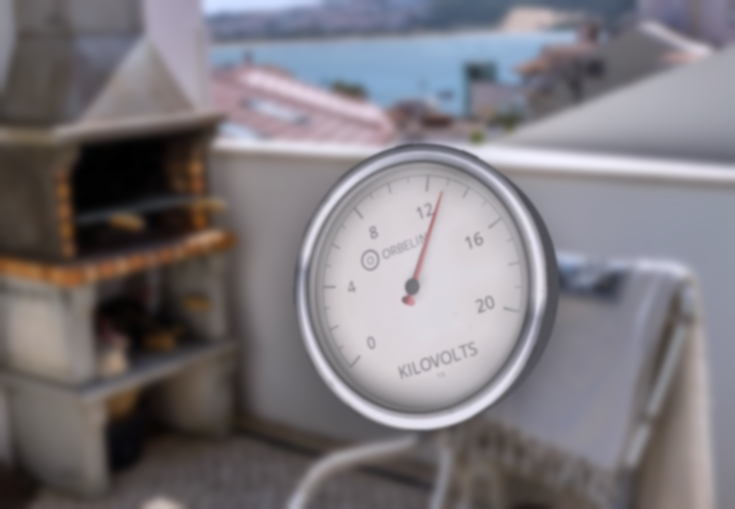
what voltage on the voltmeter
13 kV
